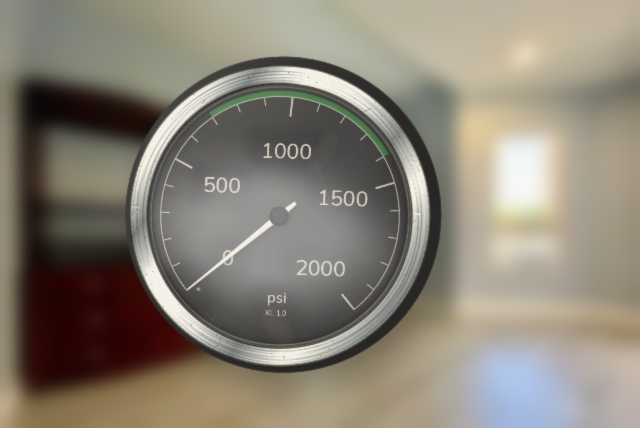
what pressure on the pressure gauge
0 psi
